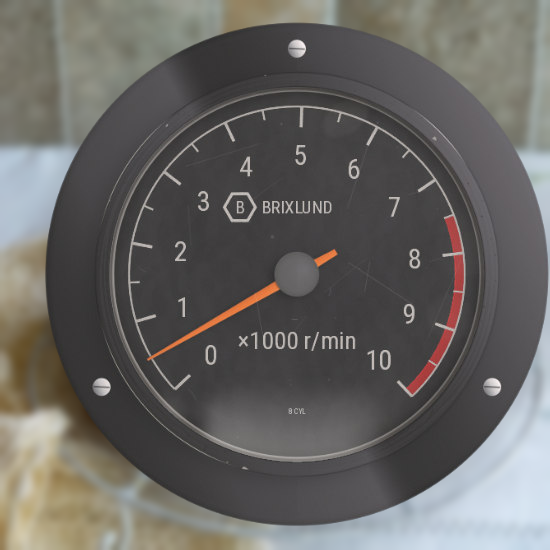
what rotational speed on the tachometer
500 rpm
